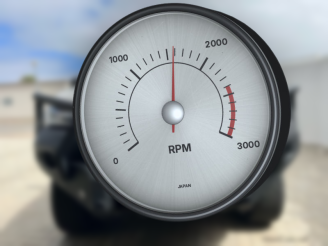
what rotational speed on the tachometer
1600 rpm
